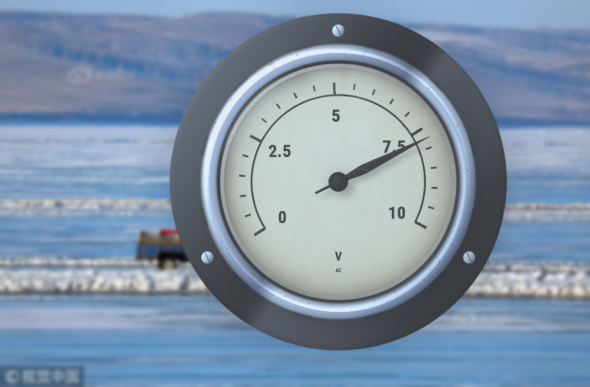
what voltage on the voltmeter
7.75 V
